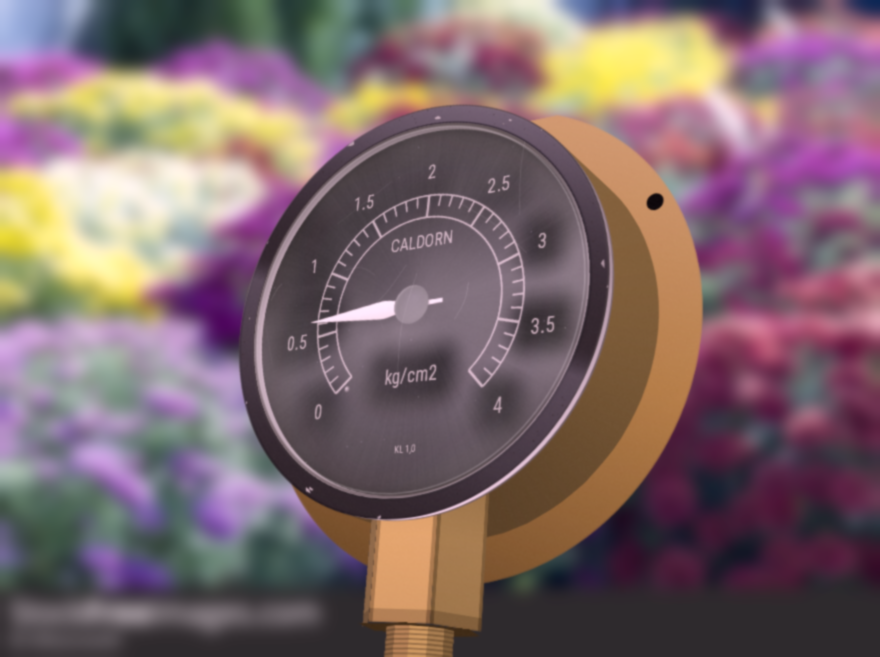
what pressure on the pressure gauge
0.6 kg/cm²
